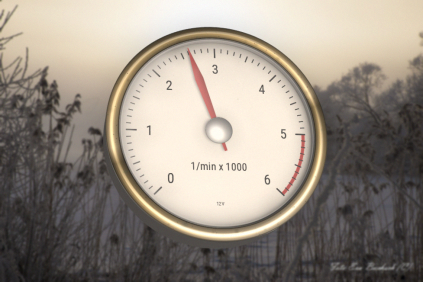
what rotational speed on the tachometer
2600 rpm
